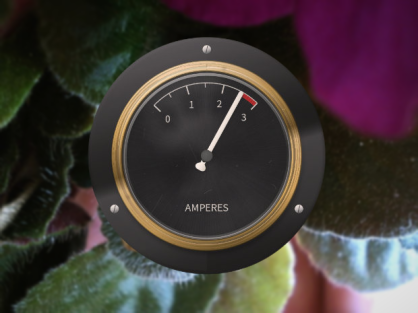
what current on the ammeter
2.5 A
